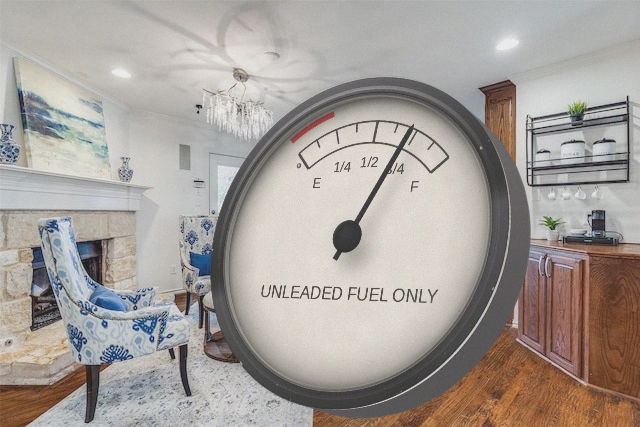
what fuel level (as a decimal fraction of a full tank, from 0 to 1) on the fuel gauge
0.75
